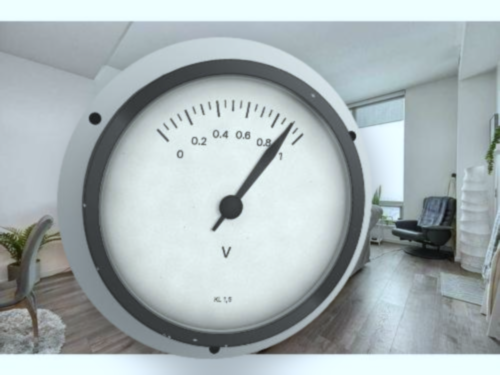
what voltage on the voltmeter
0.9 V
